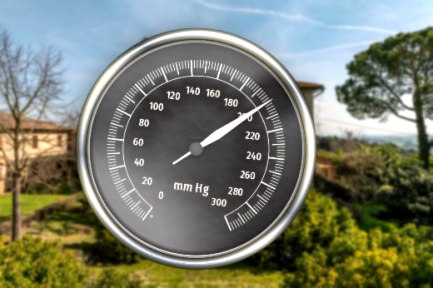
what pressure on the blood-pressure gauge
200 mmHg
